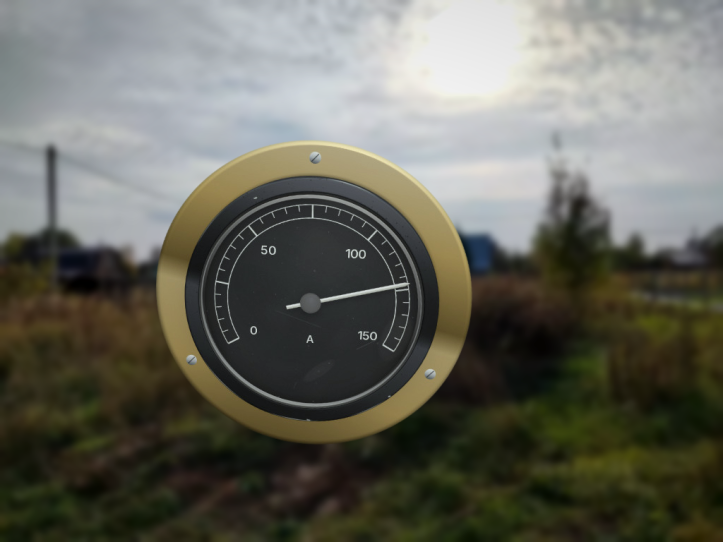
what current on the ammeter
122.5 A
